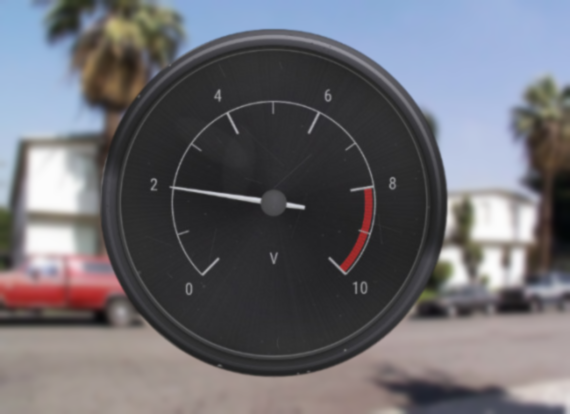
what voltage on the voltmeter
2 V
